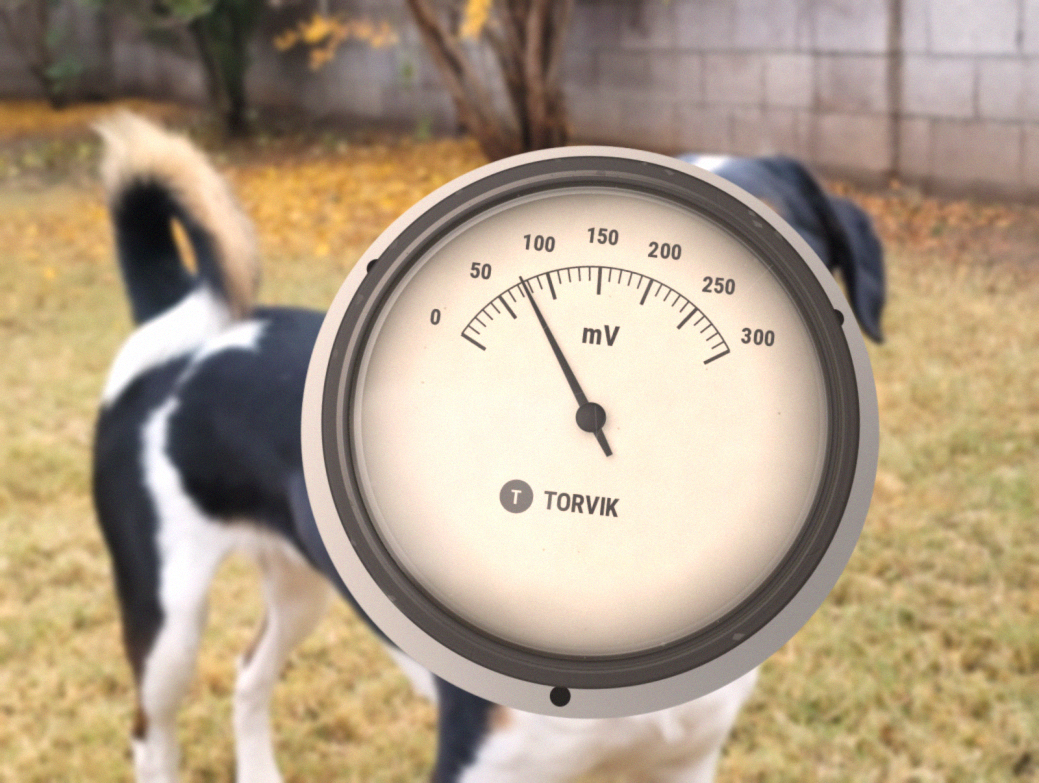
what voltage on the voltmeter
75 mV
